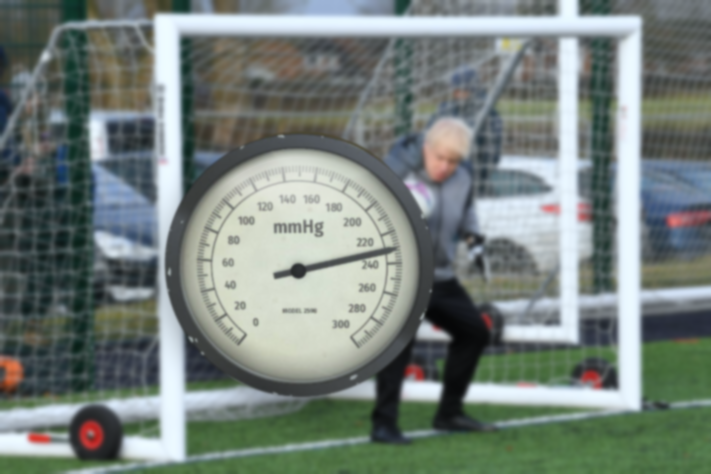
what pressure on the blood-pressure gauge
230 mmHg
